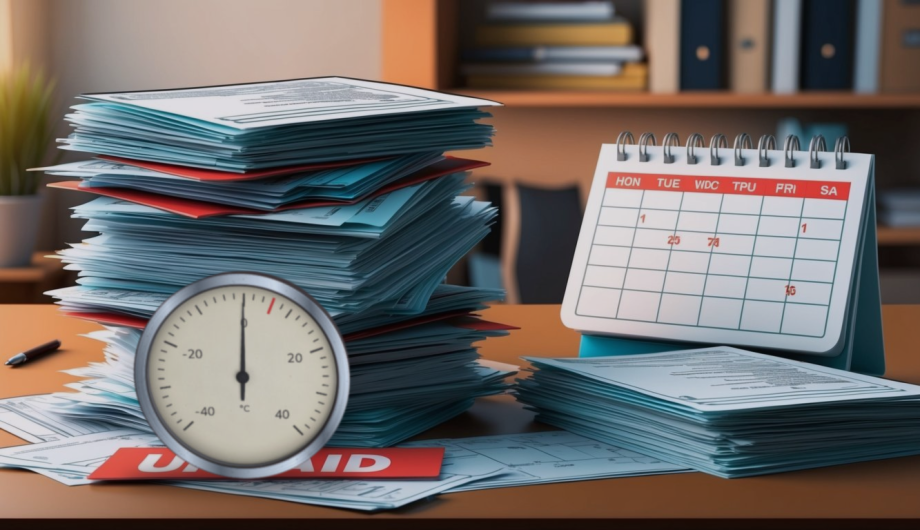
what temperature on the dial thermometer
0 °C
